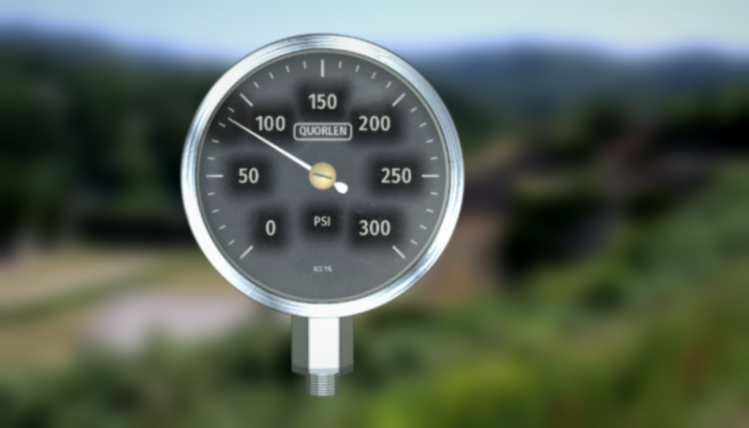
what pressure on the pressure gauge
85 psi
